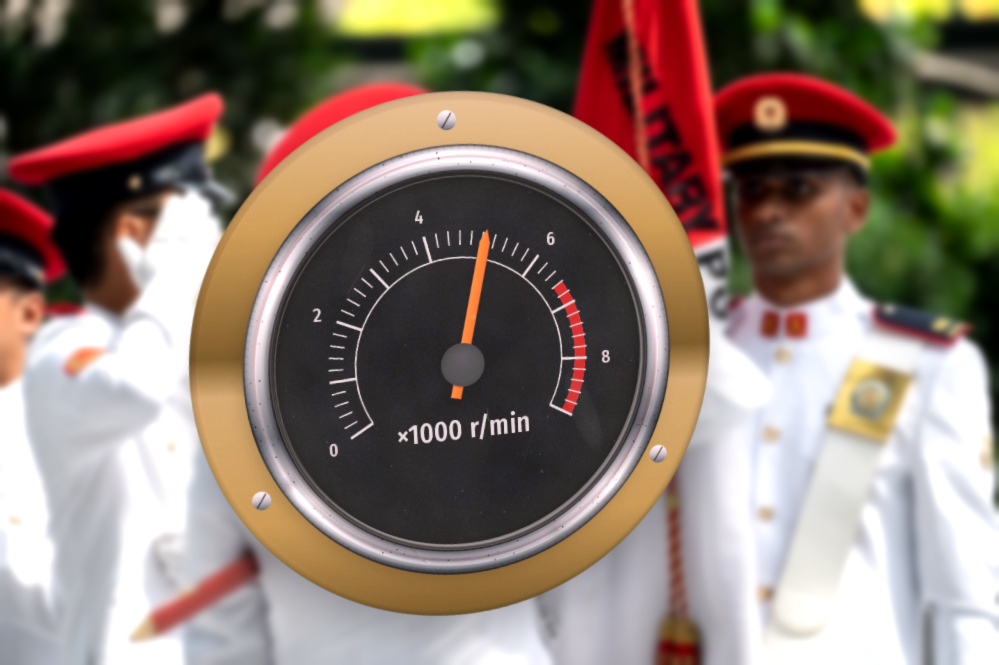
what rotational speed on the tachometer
5000 rpm
